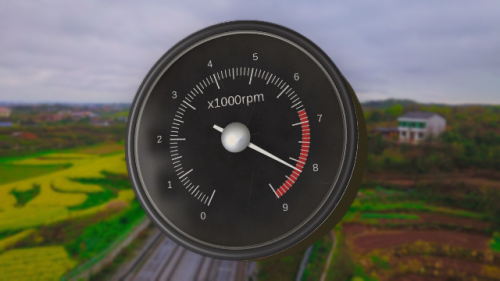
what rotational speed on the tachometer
8200 rpm
